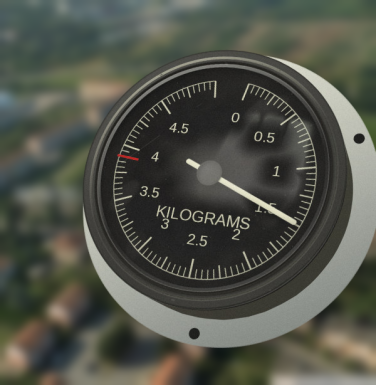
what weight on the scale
1.5 kg
